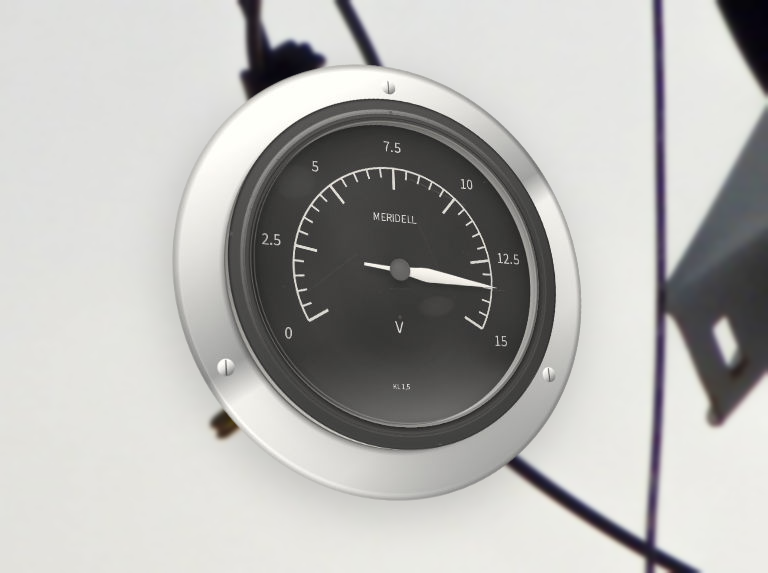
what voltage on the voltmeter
13.5 V
